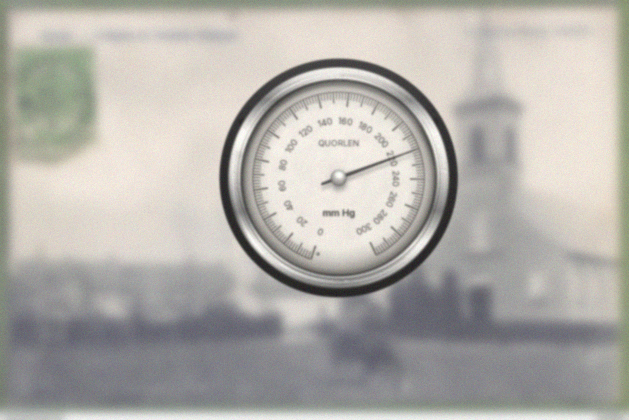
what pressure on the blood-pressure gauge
220 mmHg
